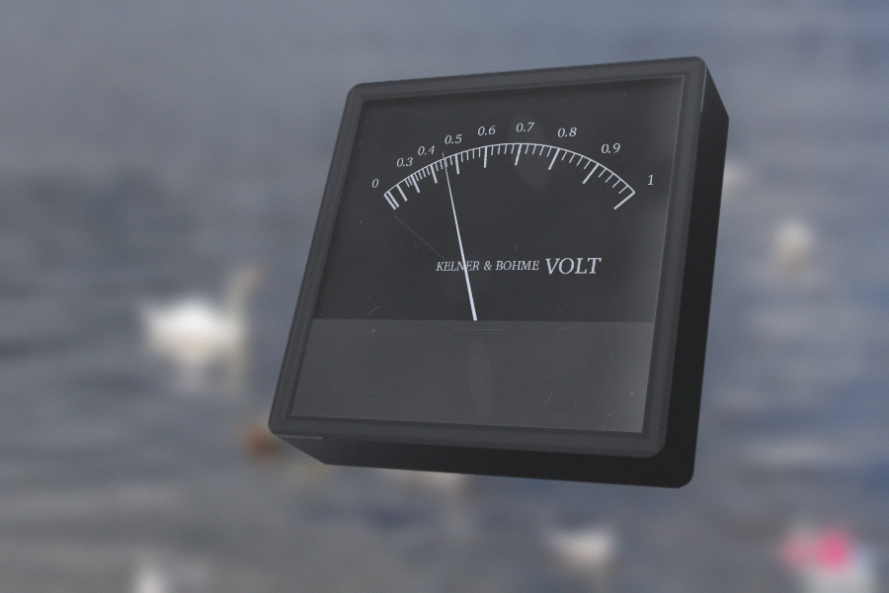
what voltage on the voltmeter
0.46 V
